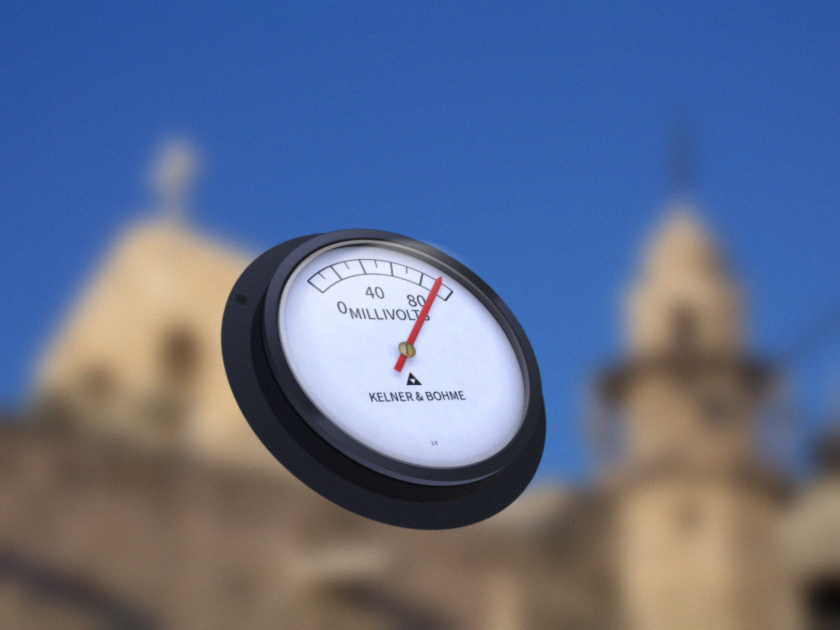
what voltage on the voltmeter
90 mV
